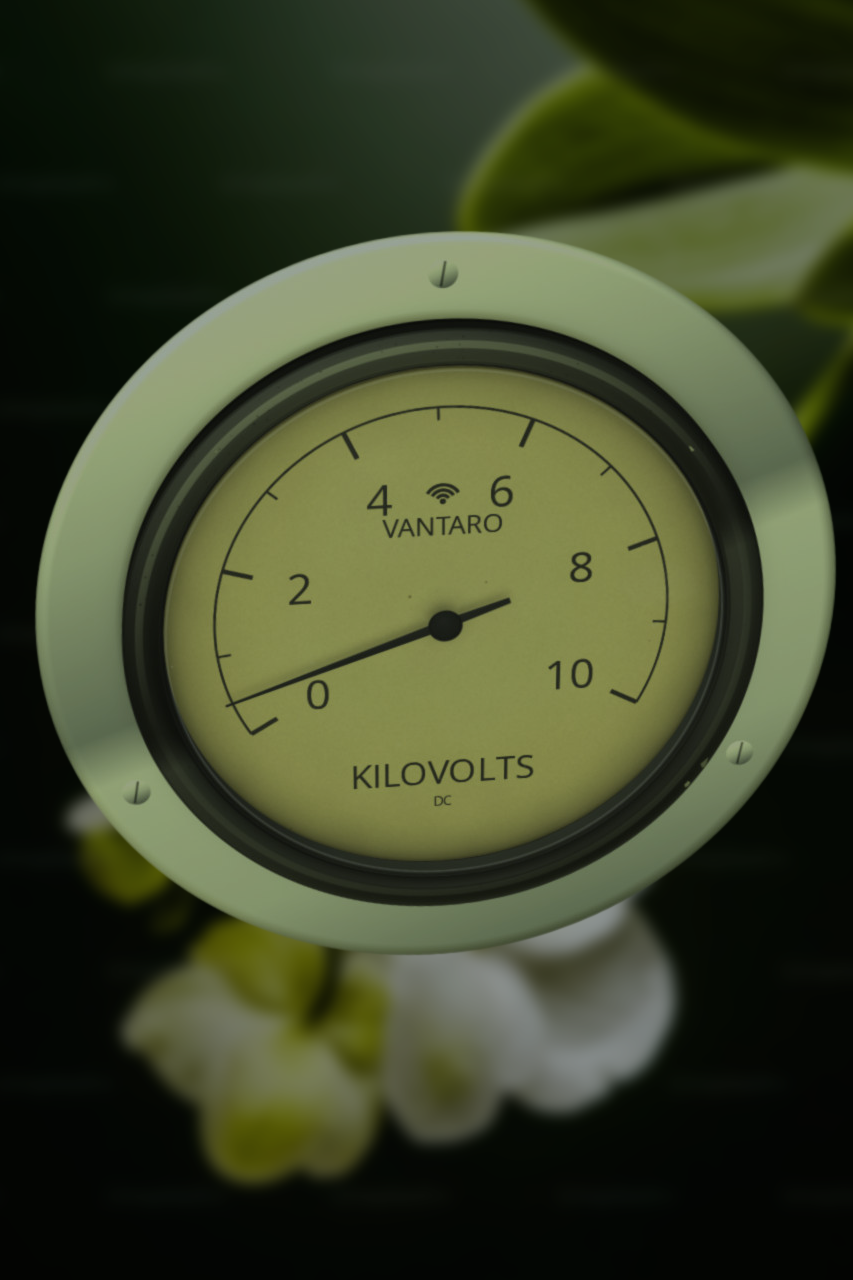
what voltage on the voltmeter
0.5 kV
